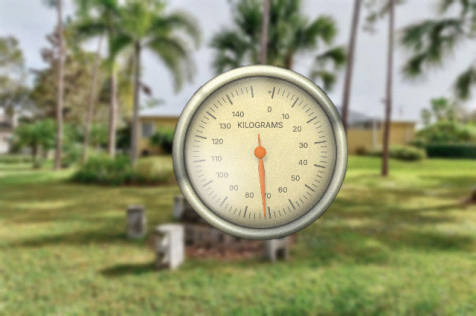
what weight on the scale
72 kg
